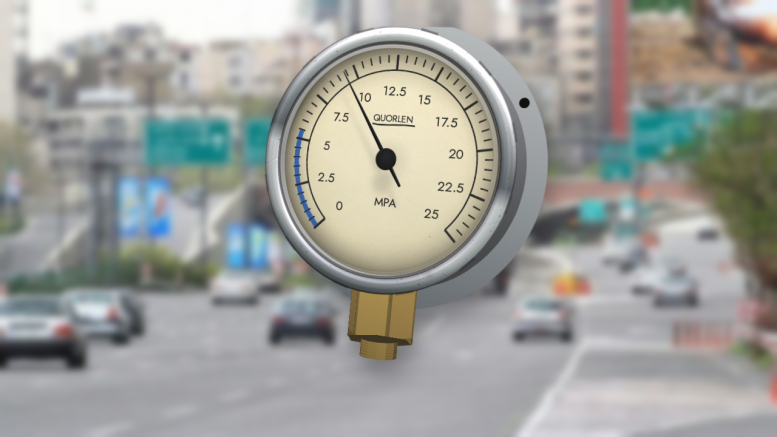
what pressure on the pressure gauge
9.5 MPa
